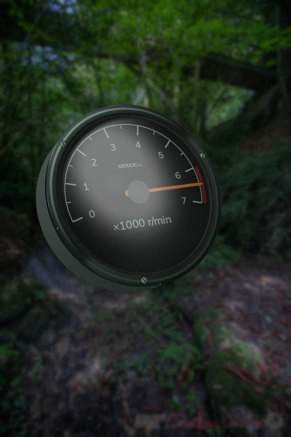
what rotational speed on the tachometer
6500 rpm
